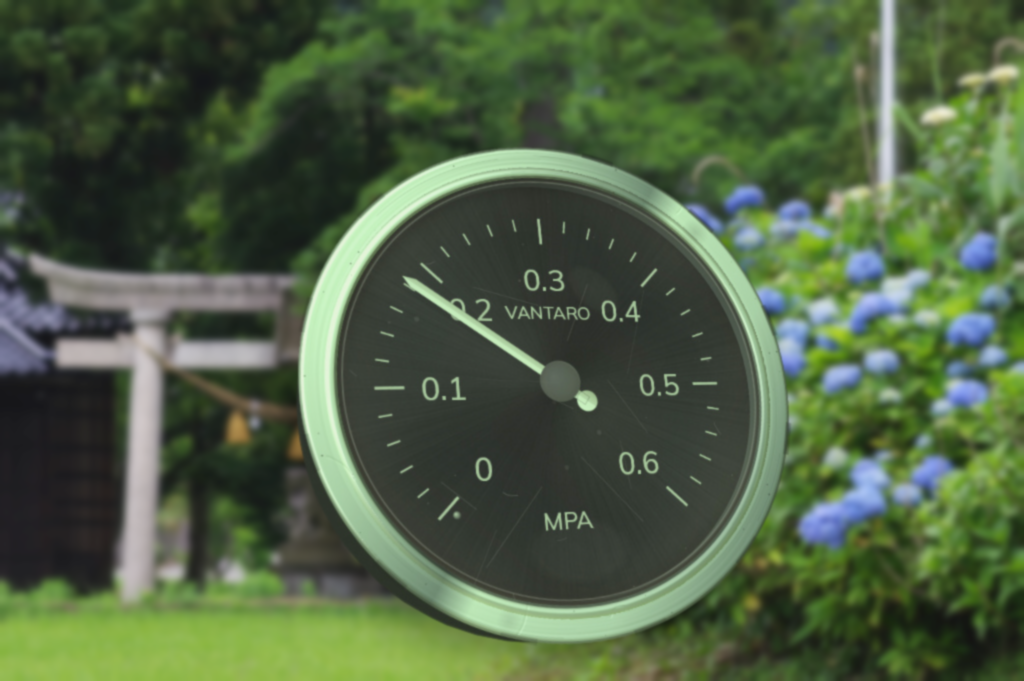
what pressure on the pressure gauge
0.18 MPa
